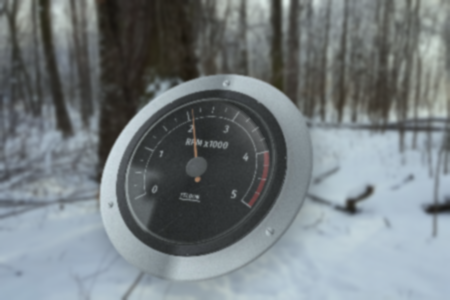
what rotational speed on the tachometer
2125 rpm
